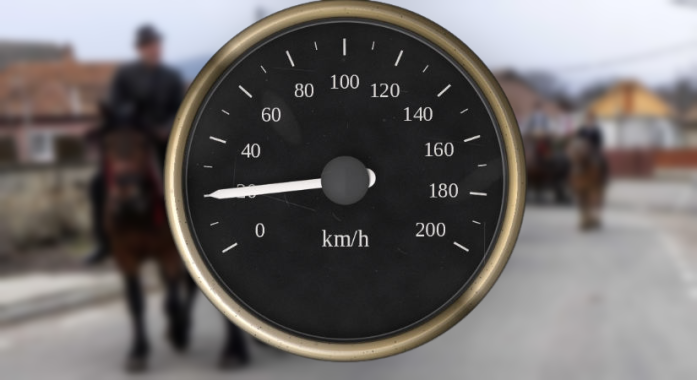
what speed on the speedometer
20 km/h
